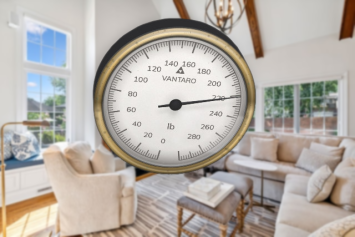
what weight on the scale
220 lb
